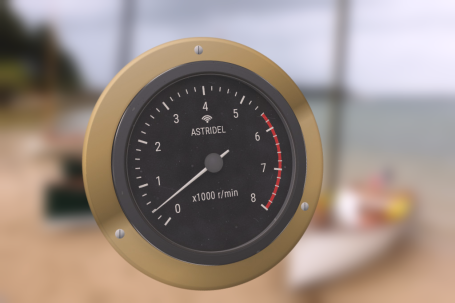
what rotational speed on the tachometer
400 rpm
